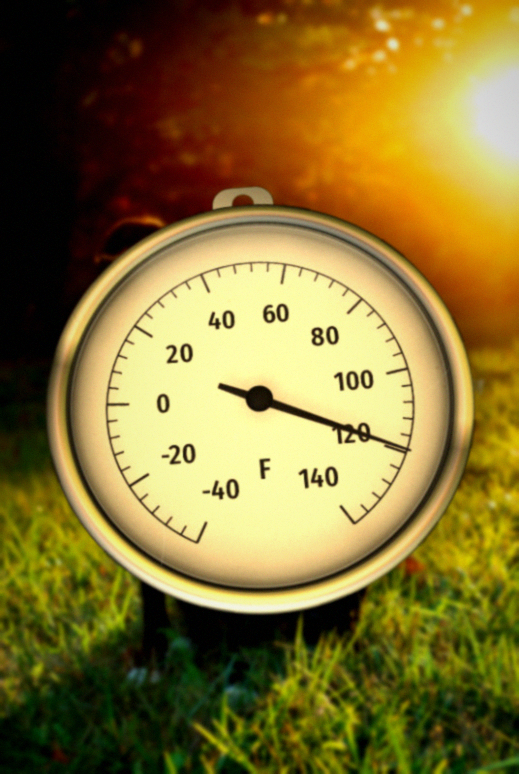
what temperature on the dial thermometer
120 °F
